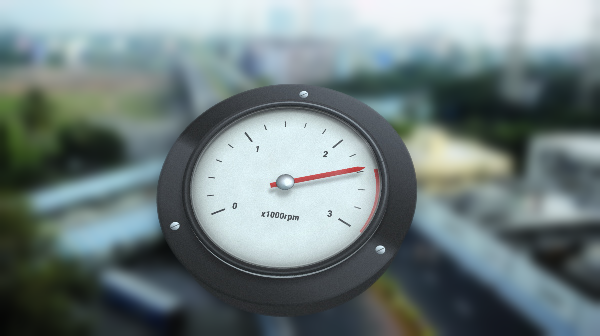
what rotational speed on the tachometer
2400 rpm
